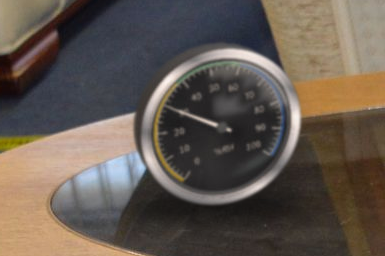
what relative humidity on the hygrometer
30 %
